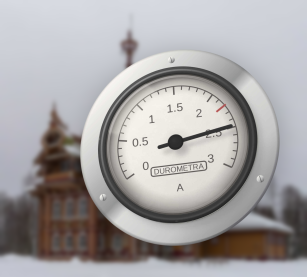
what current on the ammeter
2.5 A
